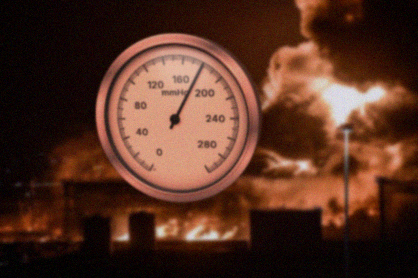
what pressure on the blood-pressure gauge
180 mmHg
